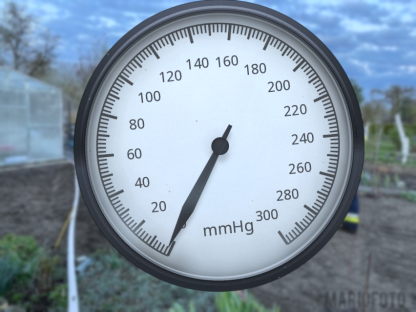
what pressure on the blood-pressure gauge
2 mmHg
